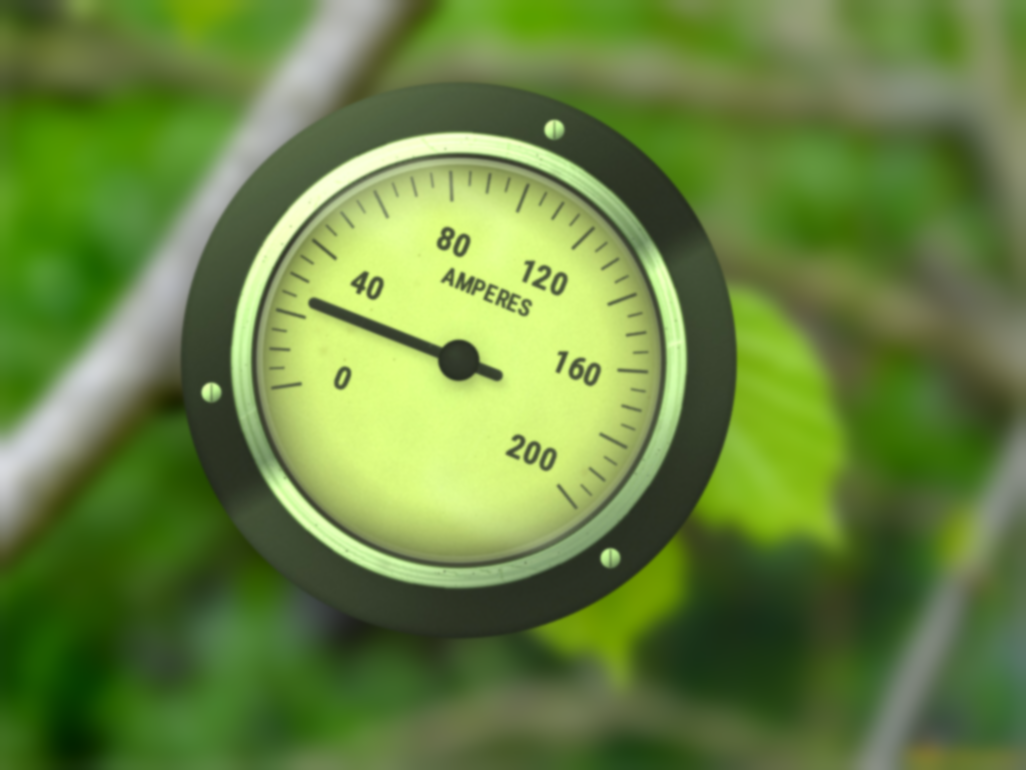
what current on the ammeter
25 A
